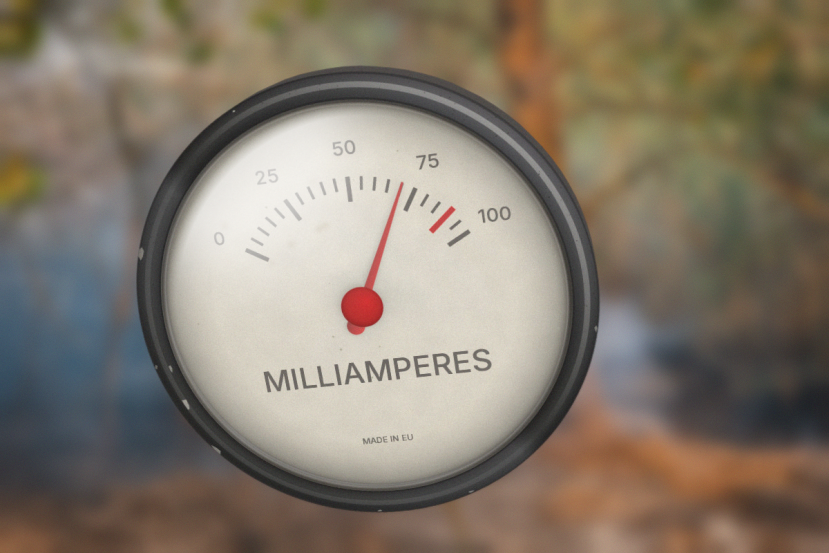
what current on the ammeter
70 mA
